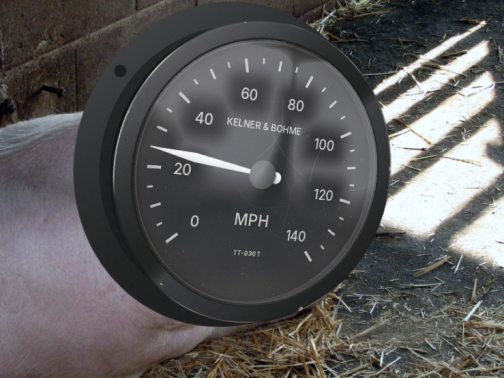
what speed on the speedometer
25 mph
